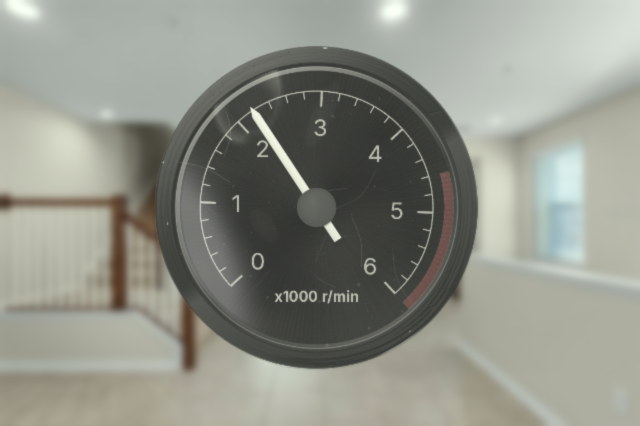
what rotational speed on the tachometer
2200 rpm
